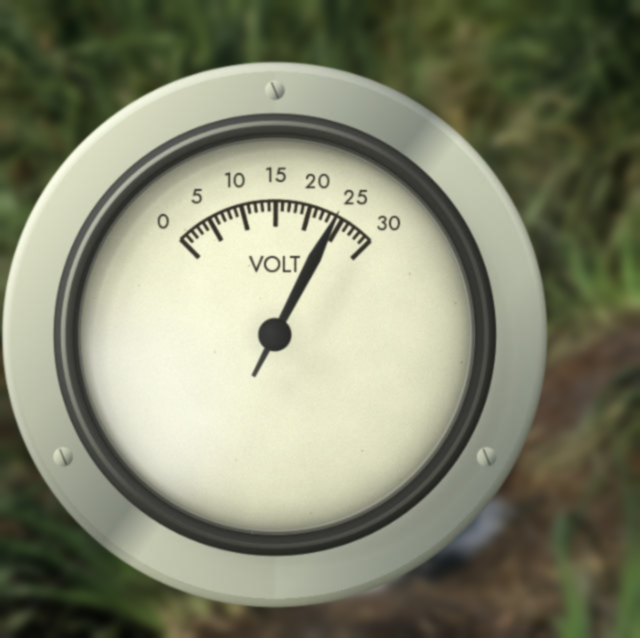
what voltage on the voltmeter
24 V
